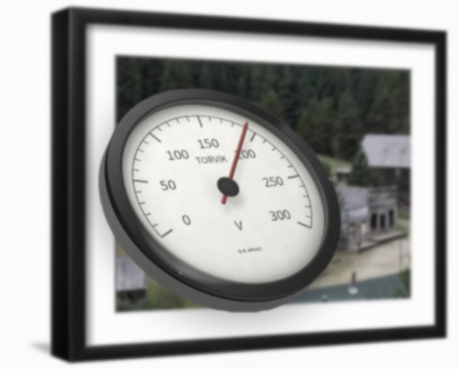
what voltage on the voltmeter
190 V
